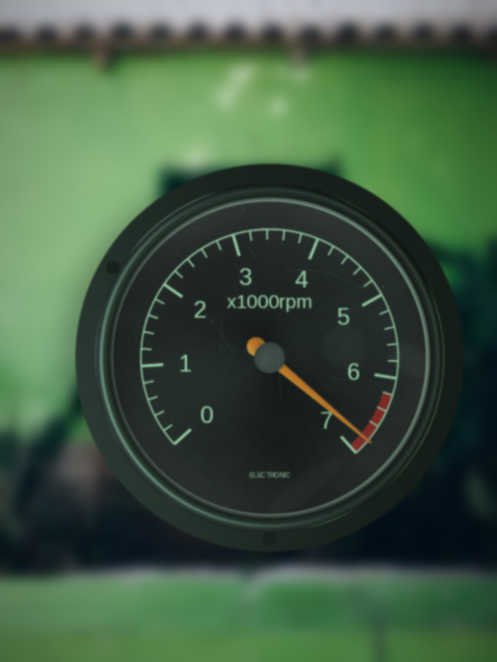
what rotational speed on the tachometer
6800 rpm
